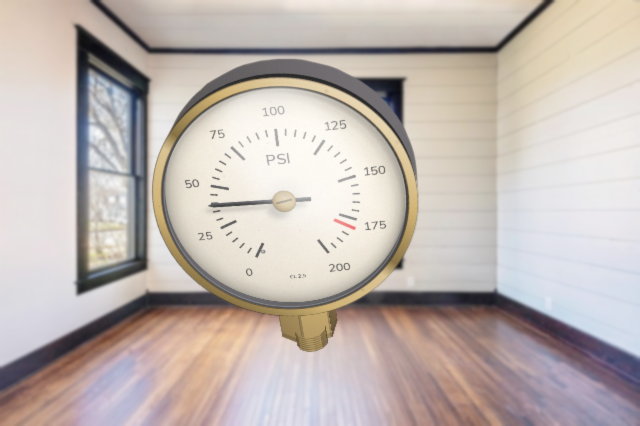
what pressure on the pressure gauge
40 psi
